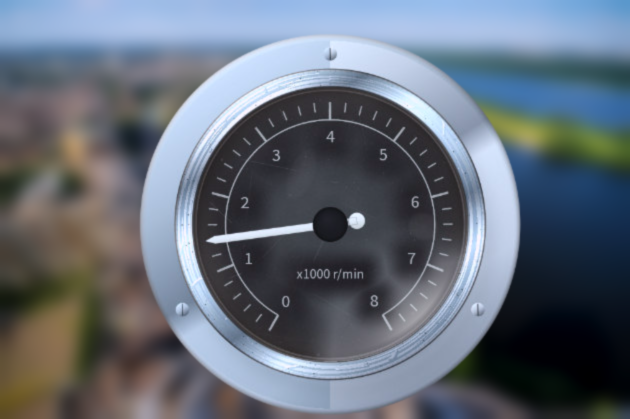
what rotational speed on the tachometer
1400 rpm
